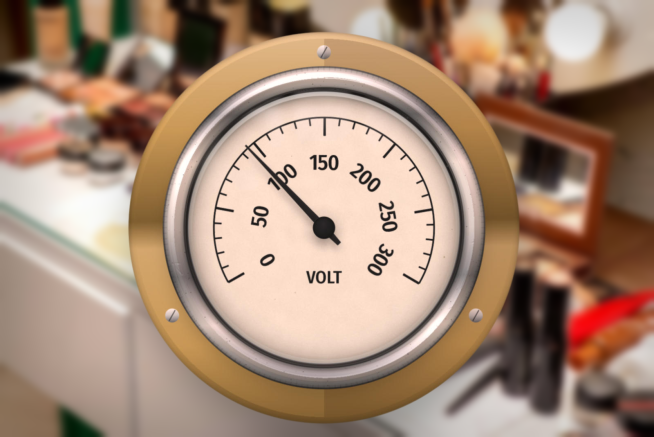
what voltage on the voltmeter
95 V
